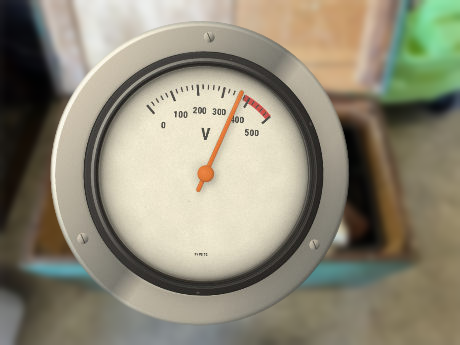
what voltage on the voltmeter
360 V
